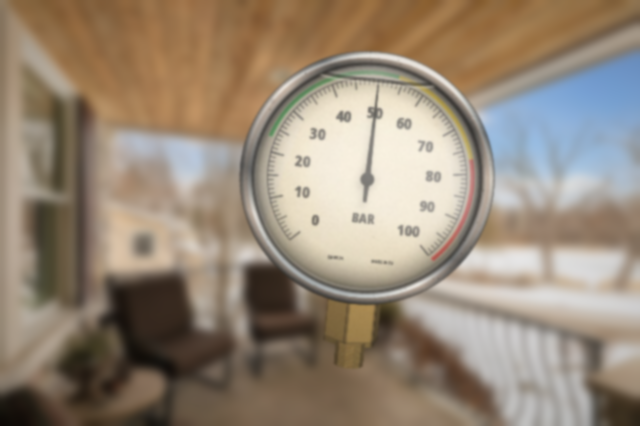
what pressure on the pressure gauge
50 bar
